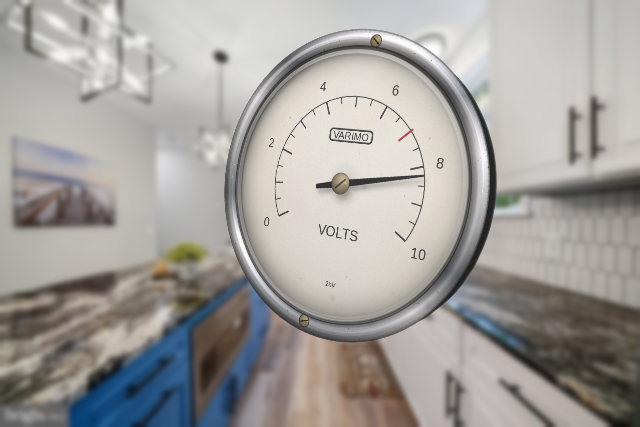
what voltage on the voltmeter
8.25 V
